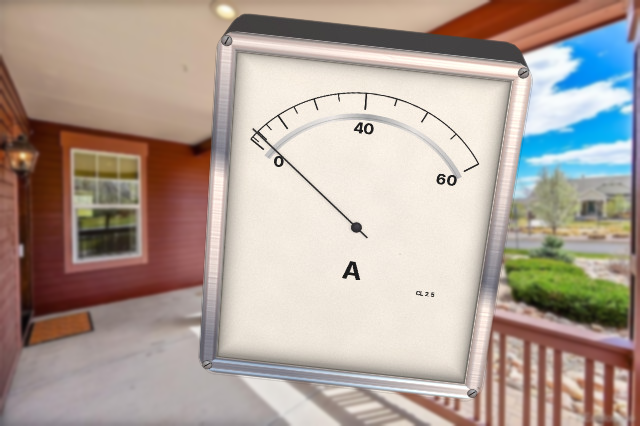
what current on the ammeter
10 A
